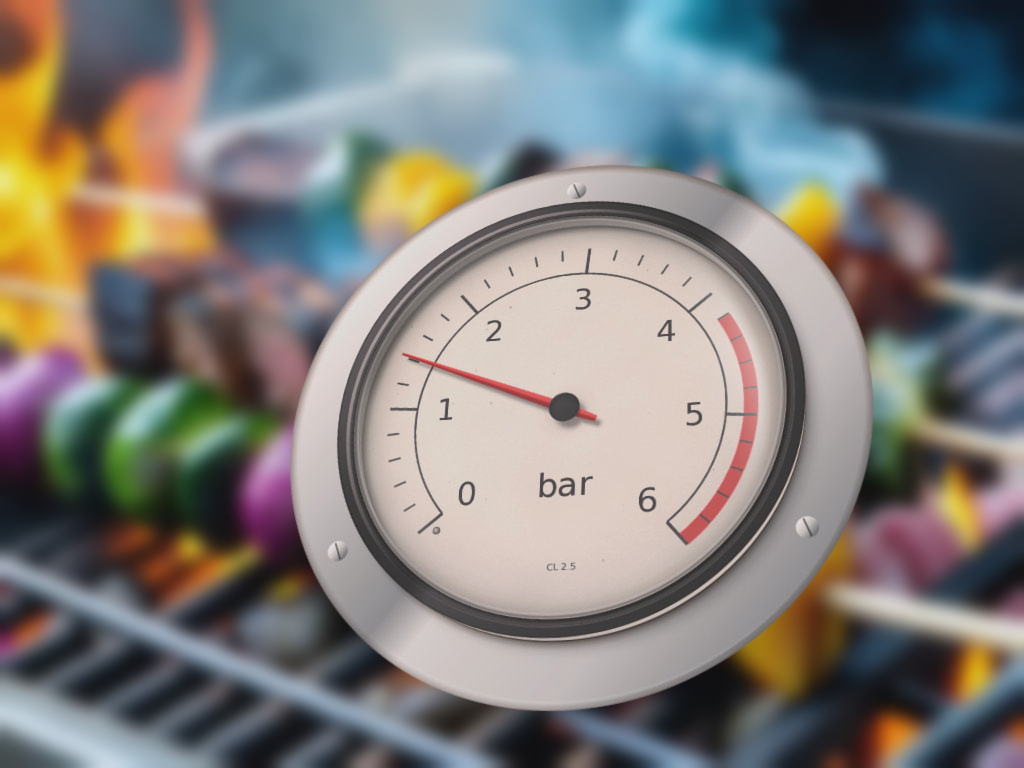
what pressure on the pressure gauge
1.4 bar
